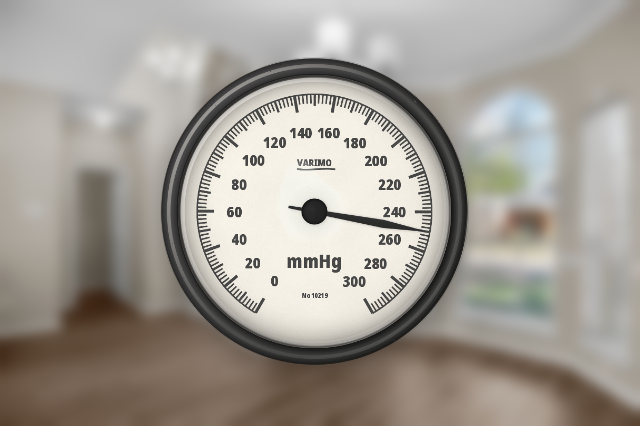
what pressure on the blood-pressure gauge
250 mmHg
